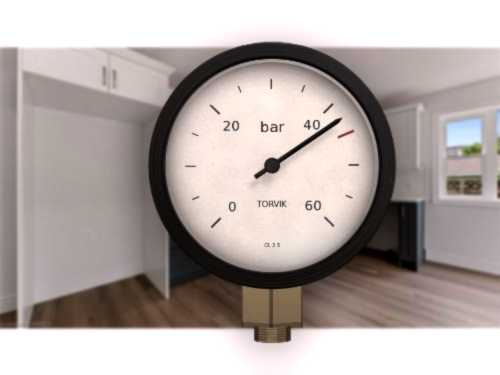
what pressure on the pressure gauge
42.5 bar
